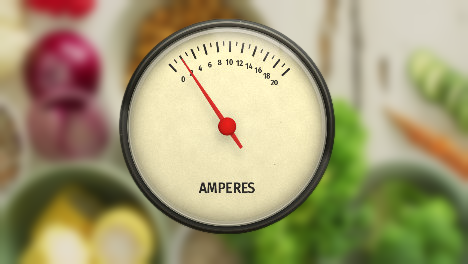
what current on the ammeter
2 A
